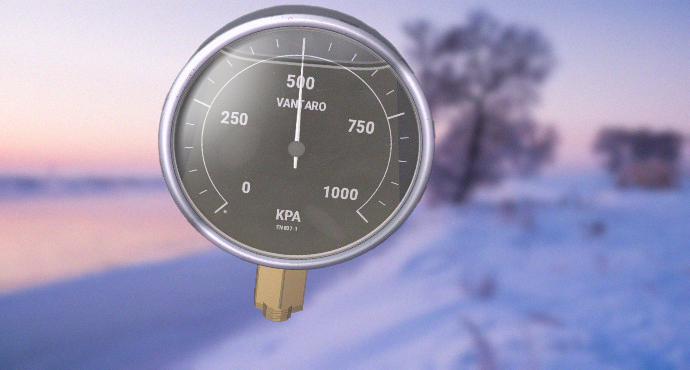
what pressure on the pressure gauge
500 kPa
